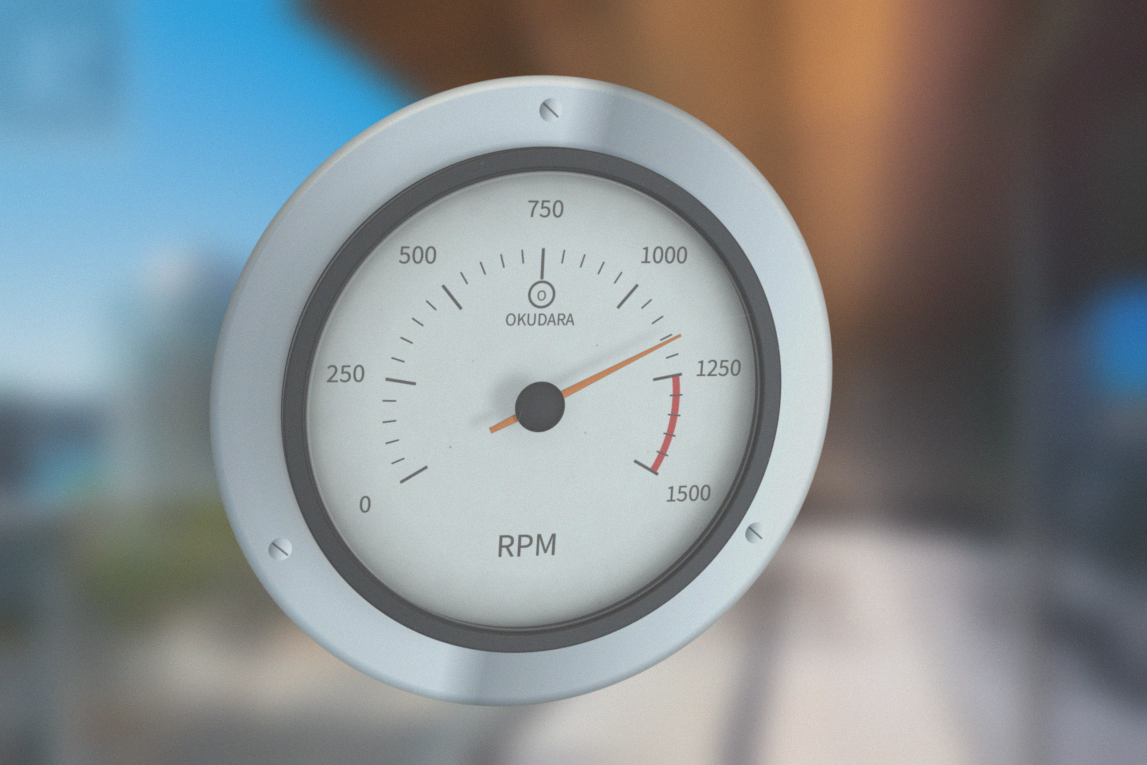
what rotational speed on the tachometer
1150 rpm
